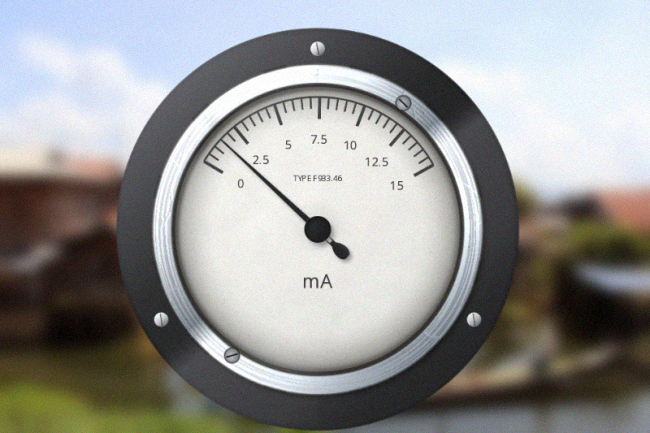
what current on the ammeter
1.5 mA
